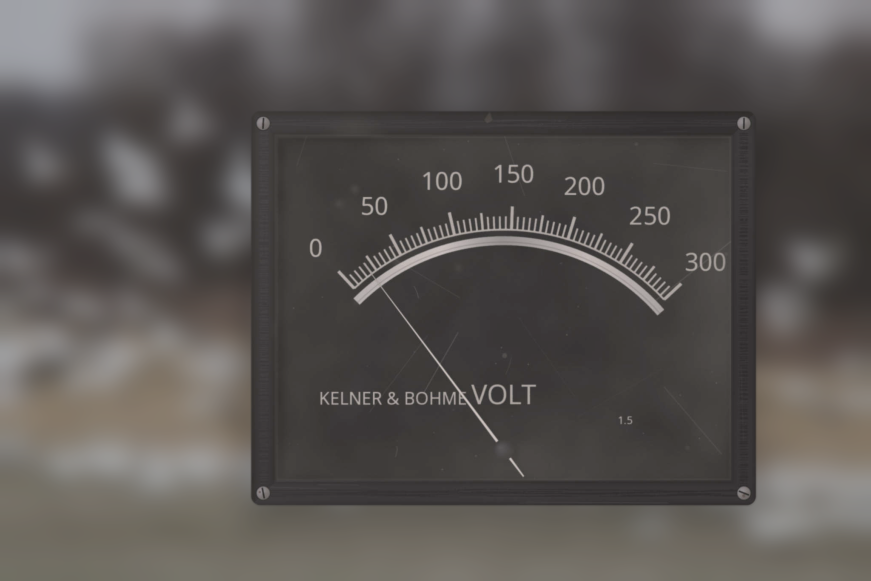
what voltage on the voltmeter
20 V
